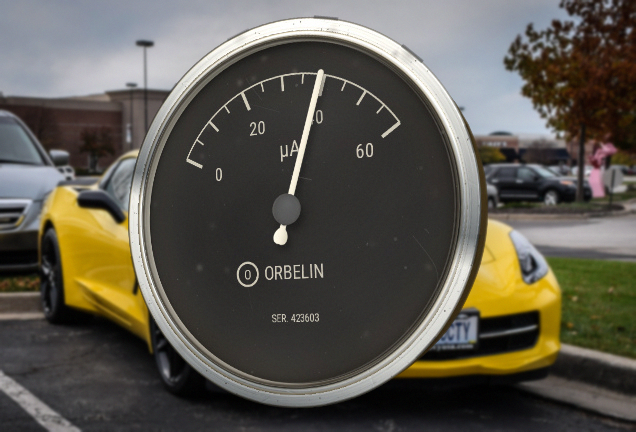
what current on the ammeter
40 µA
